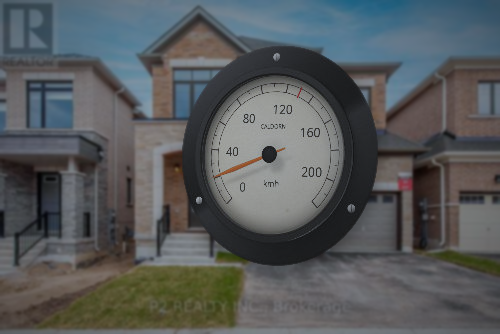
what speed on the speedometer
20 km/h
